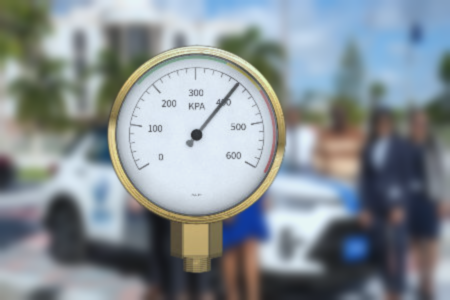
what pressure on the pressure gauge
400 kPa
